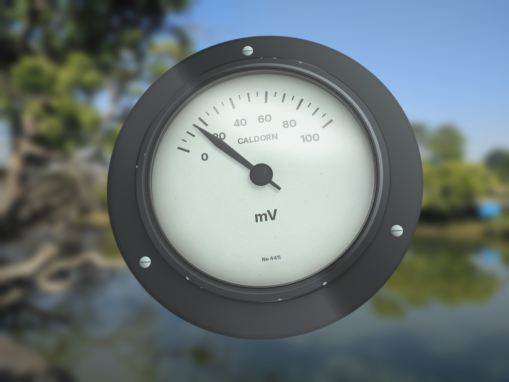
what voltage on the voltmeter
15 mV
